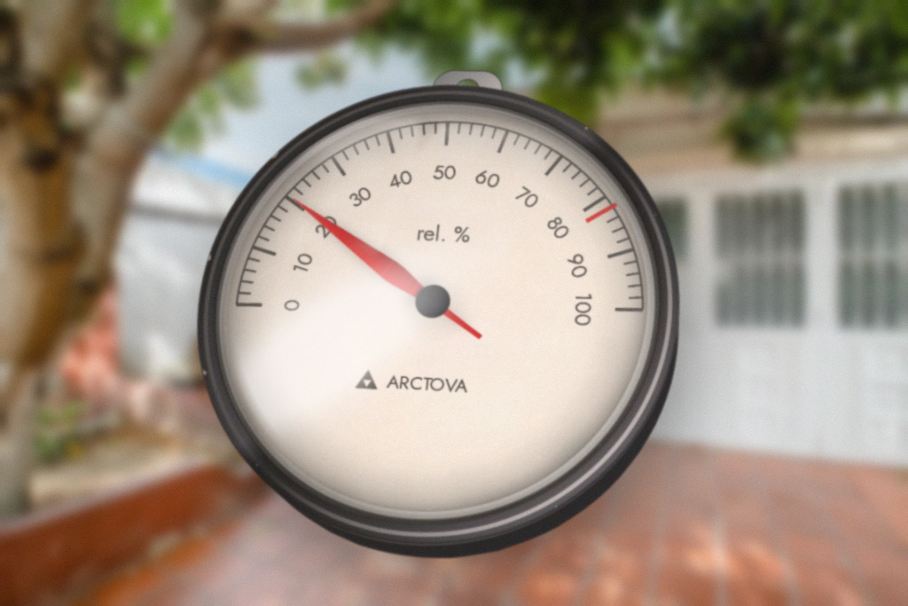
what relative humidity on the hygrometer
20 %
